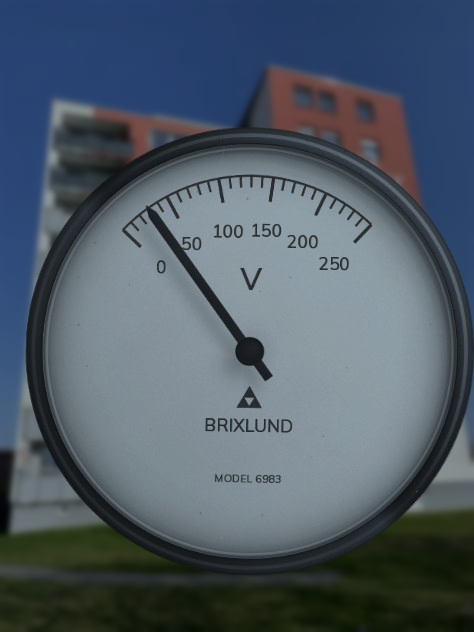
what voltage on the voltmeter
30 V
